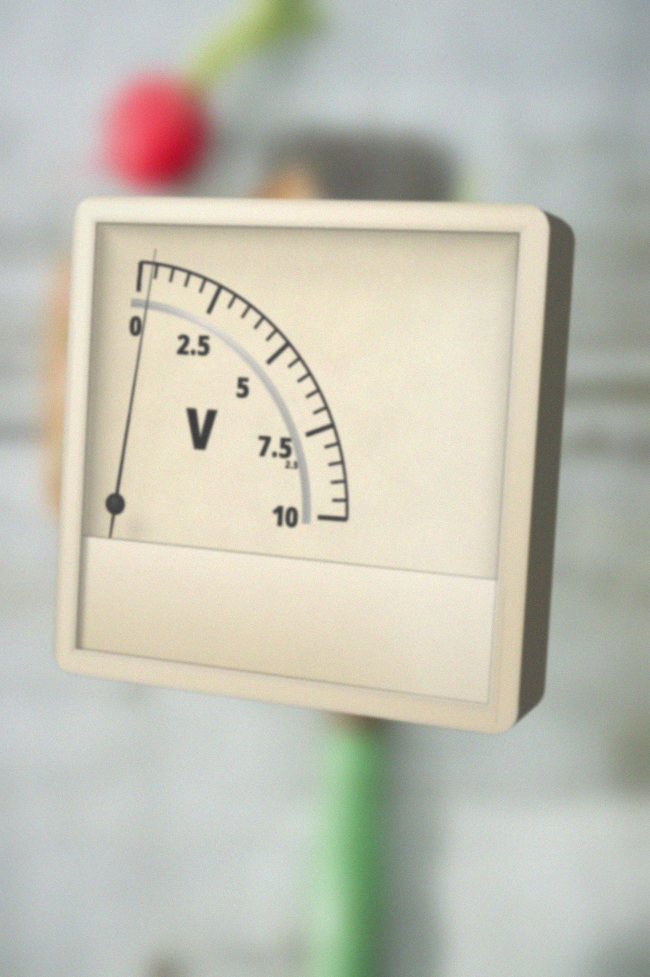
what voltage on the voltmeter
0.5 V
